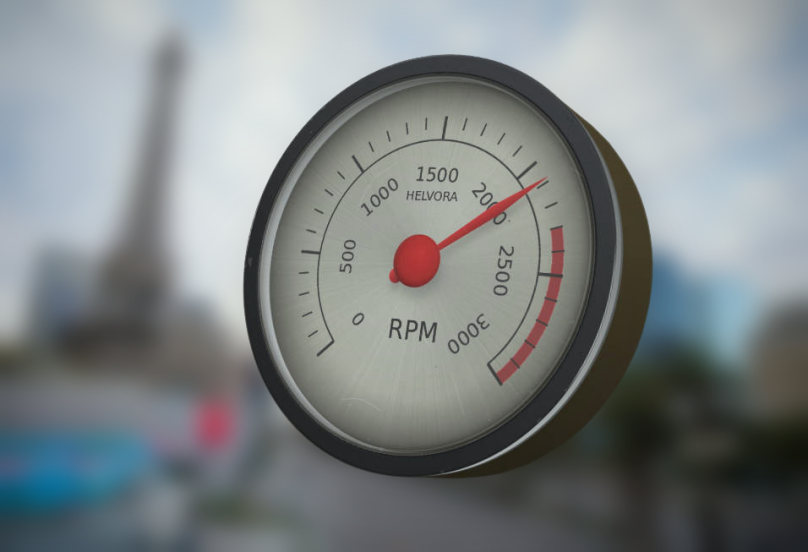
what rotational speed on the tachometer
2100 rpm
